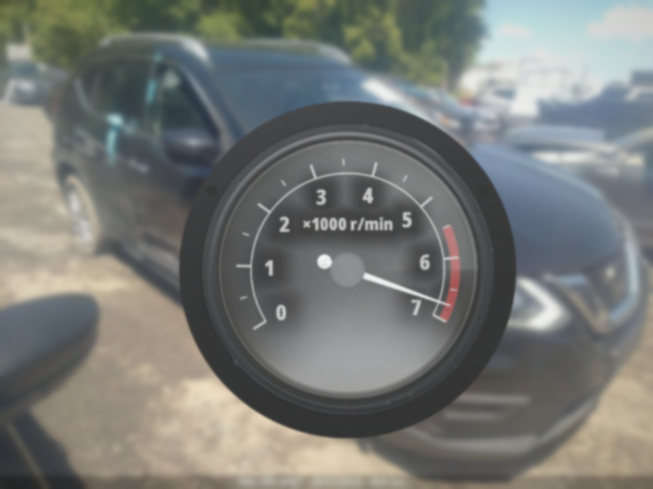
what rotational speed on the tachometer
6750 rpm
